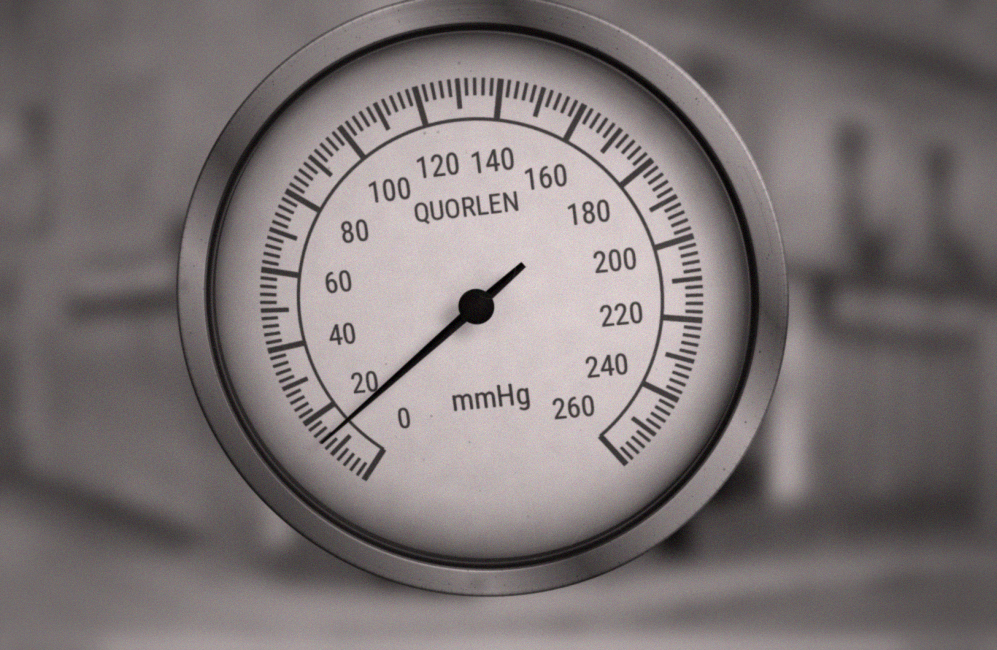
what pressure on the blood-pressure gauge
14 mmHg
